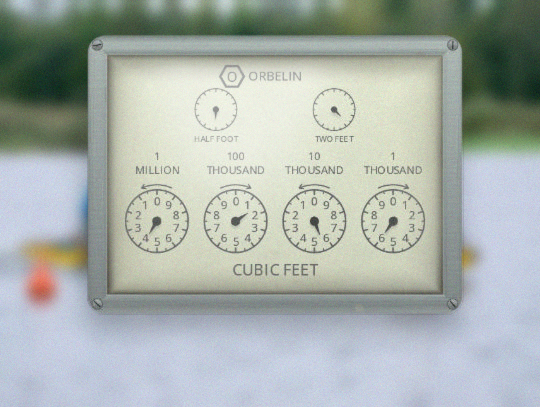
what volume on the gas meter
415600 ft³
